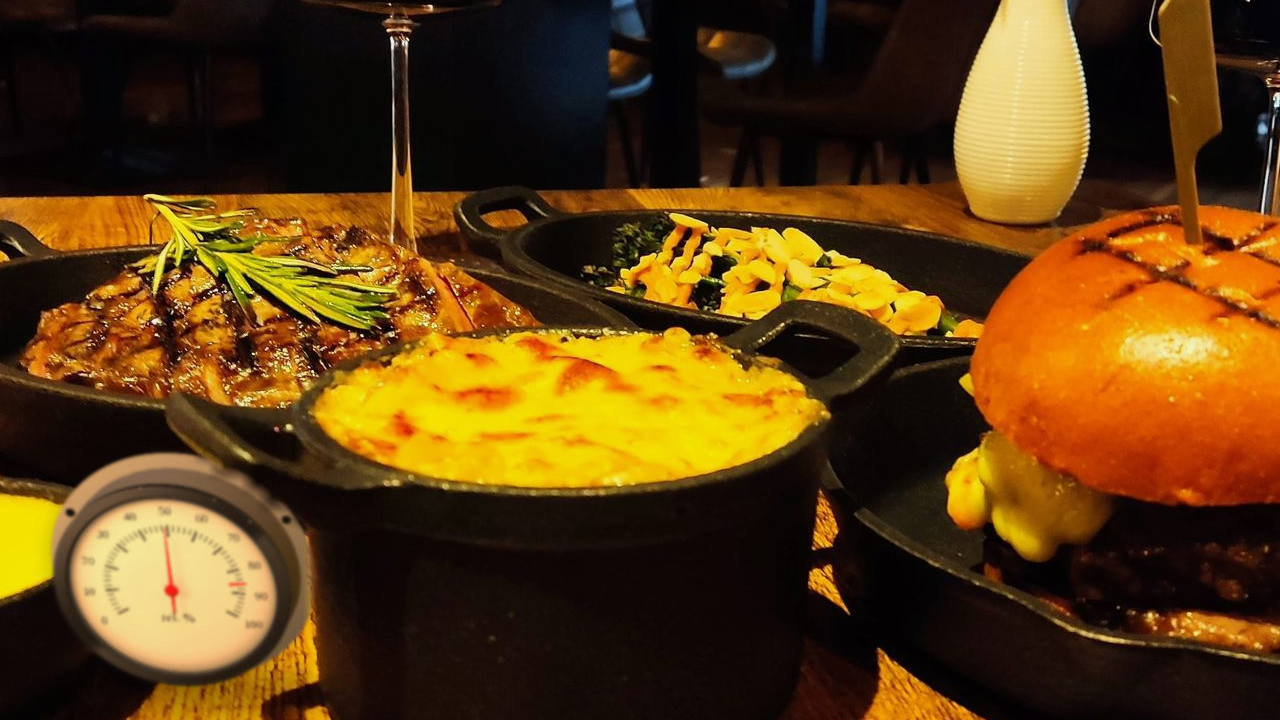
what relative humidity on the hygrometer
50 %
